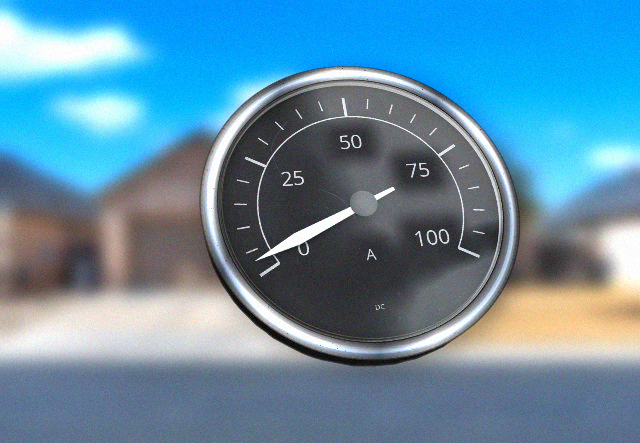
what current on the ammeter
2.5 A
